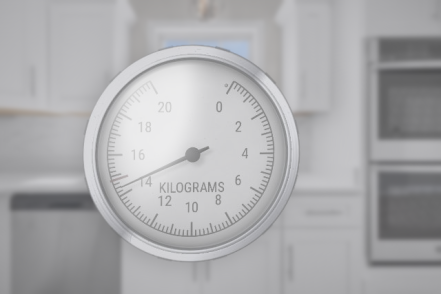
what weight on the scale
14.4 kg
